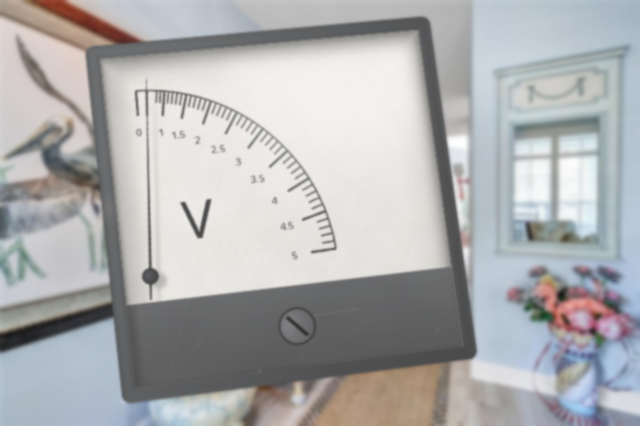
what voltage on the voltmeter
0.5 V
